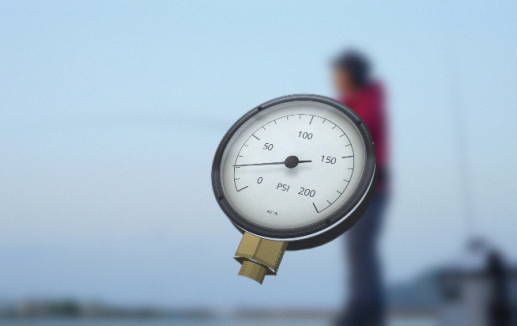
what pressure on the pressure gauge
20 psi
